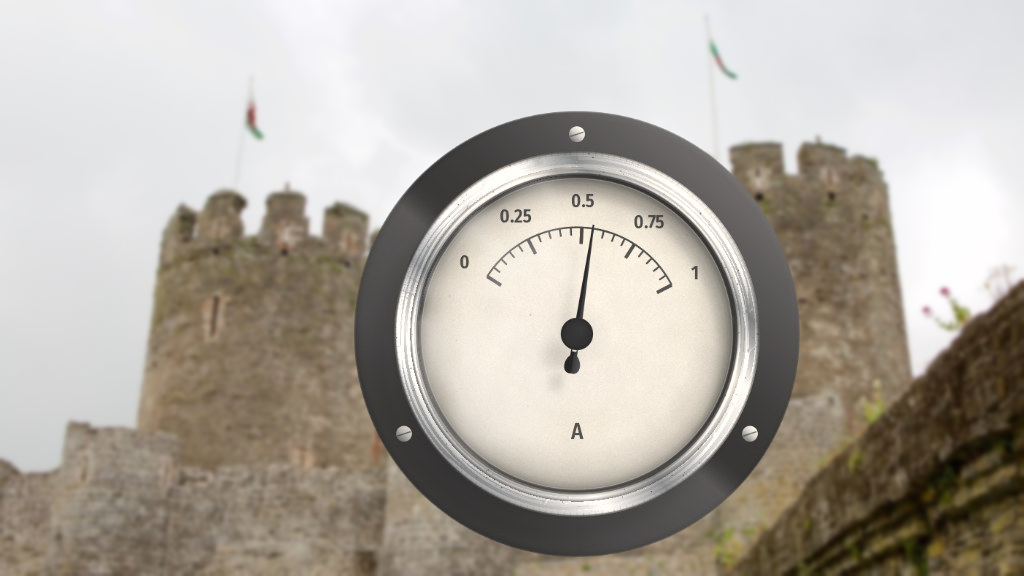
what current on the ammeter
0.55 A
